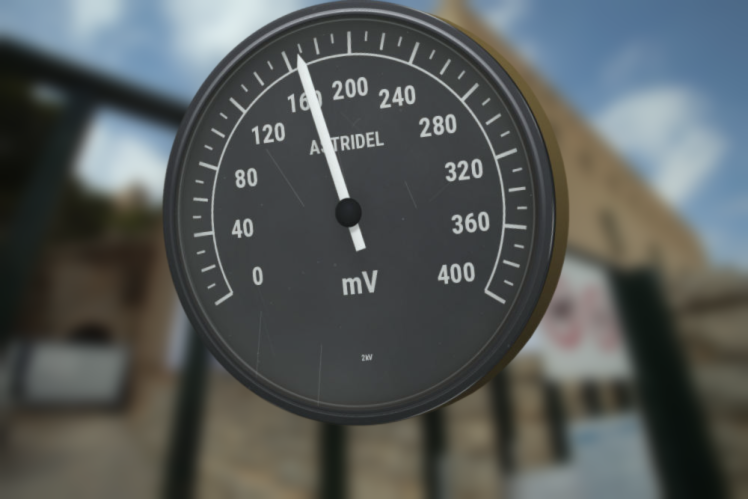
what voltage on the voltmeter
170 mV
